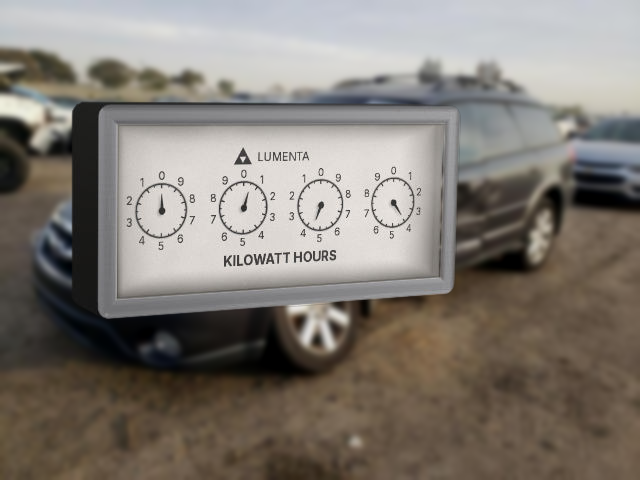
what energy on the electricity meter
44 kWh
